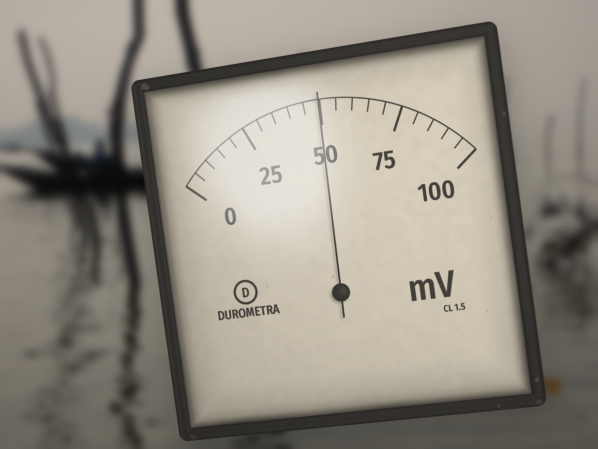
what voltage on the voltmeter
50 mV
